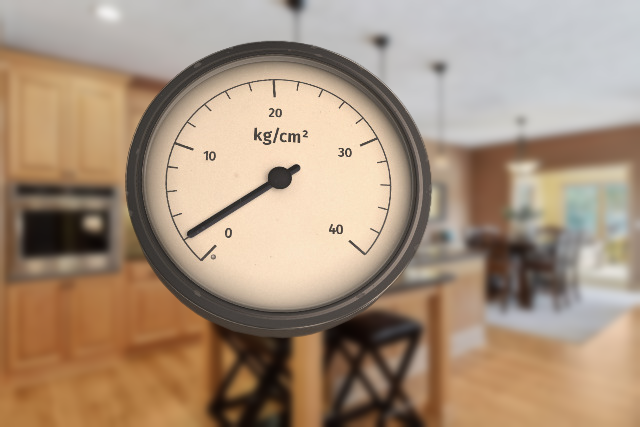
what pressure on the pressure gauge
2 kg/cm²
